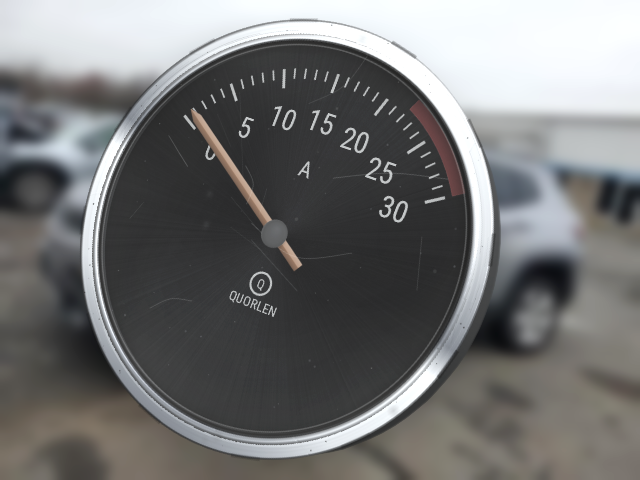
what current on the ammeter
1 A
